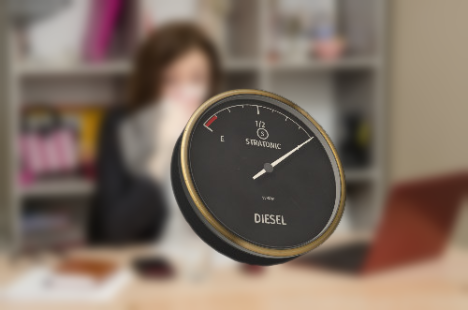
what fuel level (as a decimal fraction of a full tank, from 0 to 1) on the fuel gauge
1
